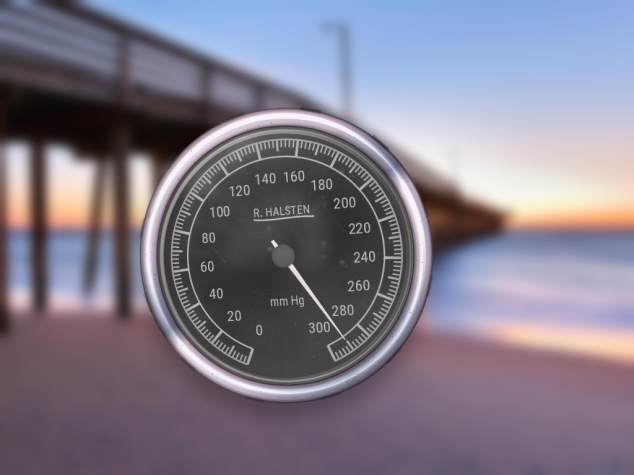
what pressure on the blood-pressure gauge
290 mmHg
